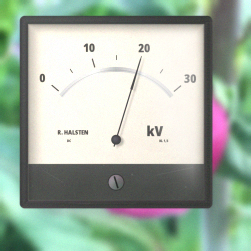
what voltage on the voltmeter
20 kV
